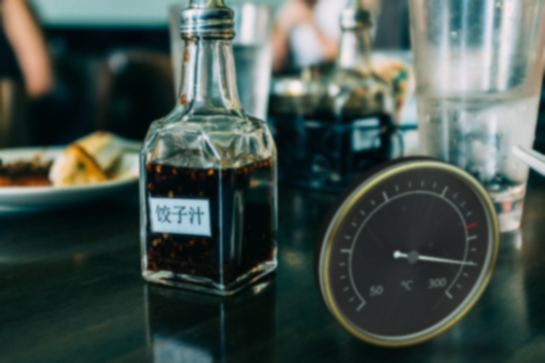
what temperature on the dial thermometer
270 °C
